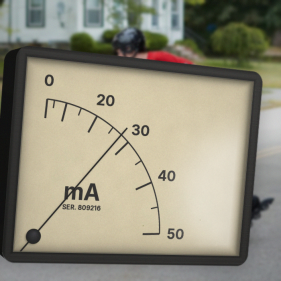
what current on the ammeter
27.5 mA
